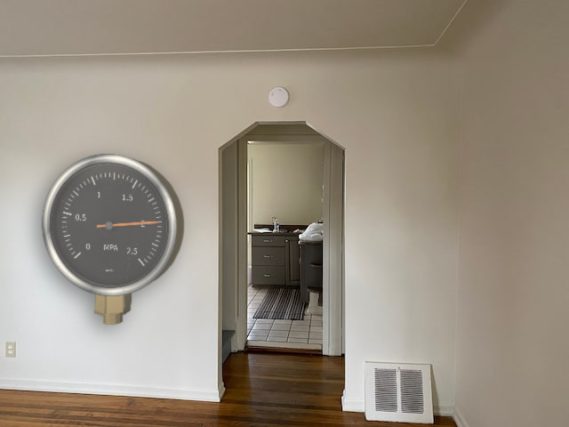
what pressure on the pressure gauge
2 MPa
